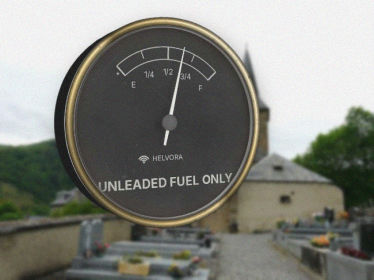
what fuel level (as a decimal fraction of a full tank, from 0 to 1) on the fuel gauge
0.625
